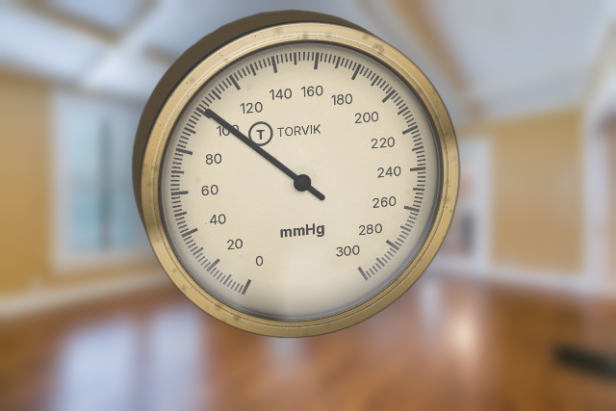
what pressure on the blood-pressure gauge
102 mmHg
